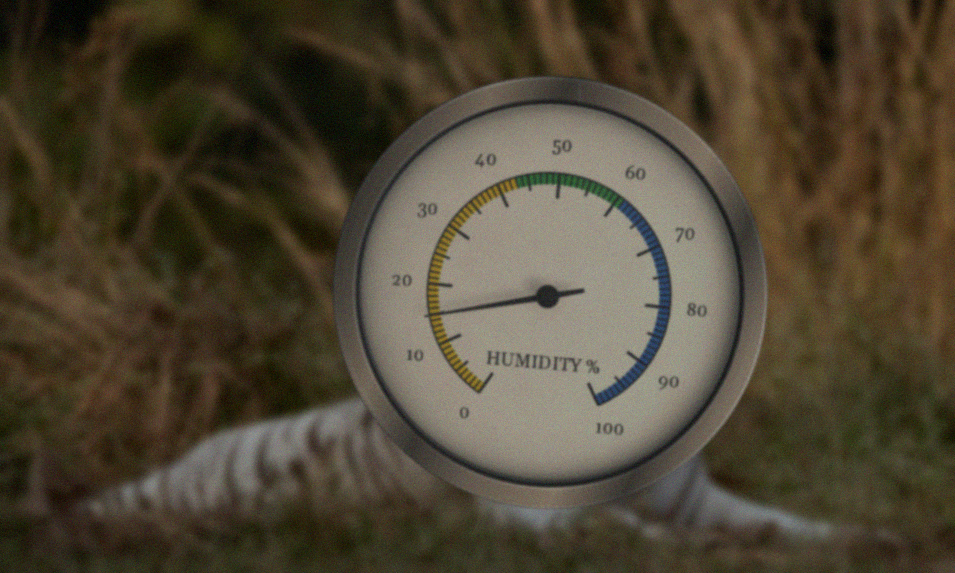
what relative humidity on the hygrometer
15 %
